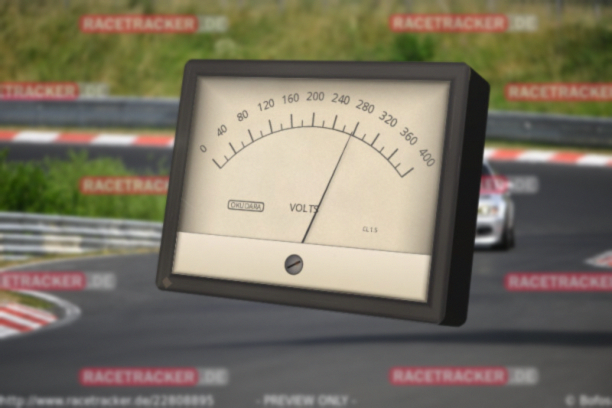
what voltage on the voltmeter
280 V
